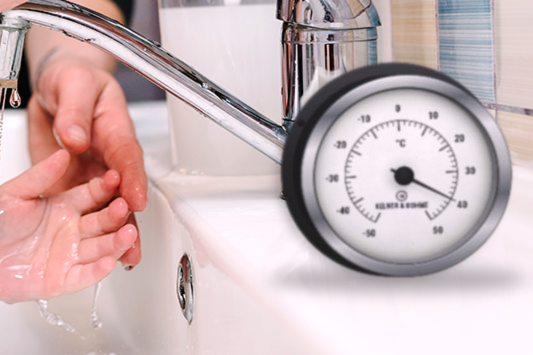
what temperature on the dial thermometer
40 °C
